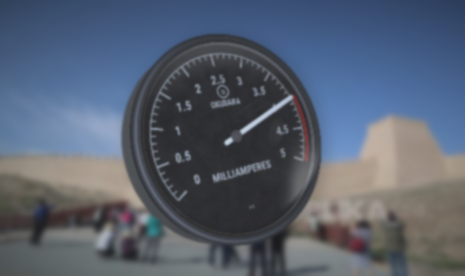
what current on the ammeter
4 mA
